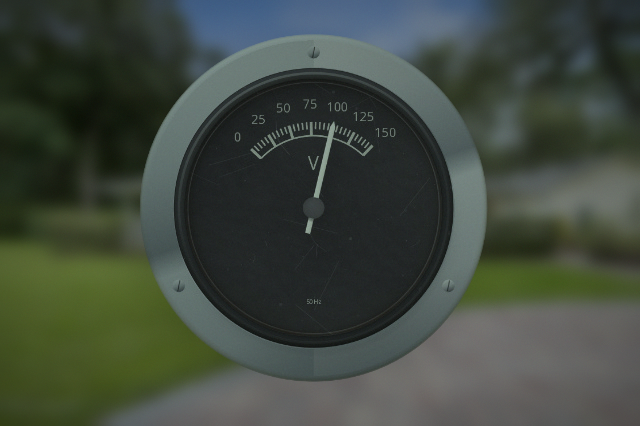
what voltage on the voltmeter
100 V
